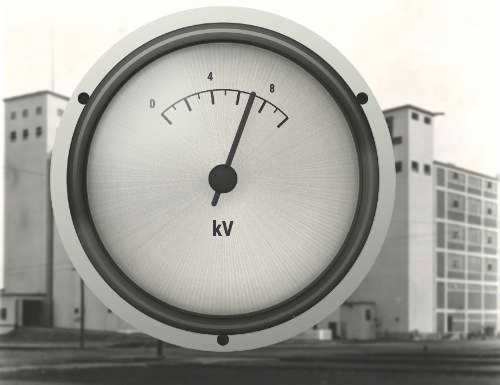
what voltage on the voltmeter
7 kV
